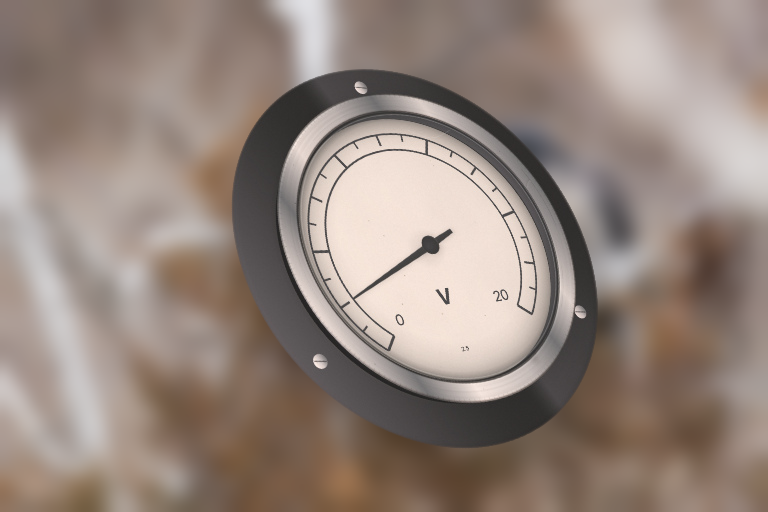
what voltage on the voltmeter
2 V
